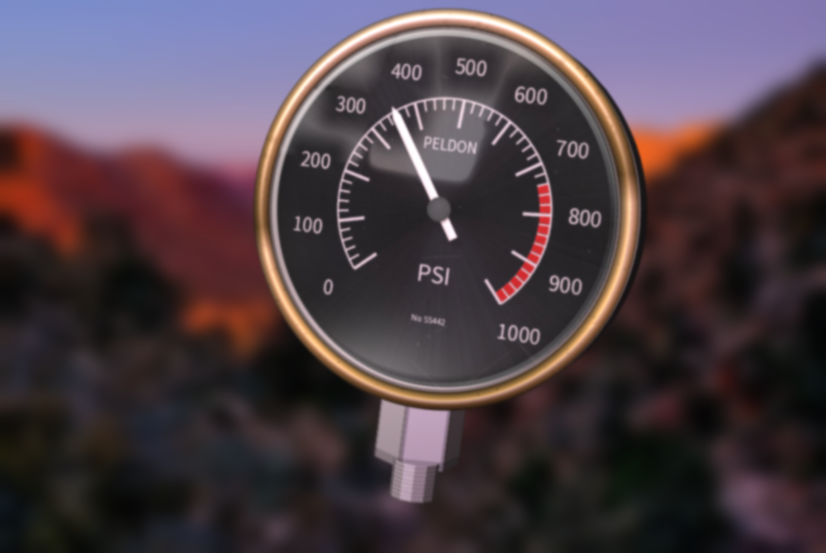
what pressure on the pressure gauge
360 psi
